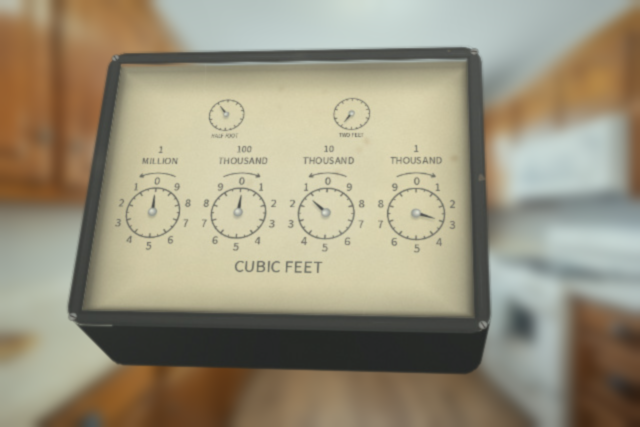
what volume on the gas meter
1300 ft³
